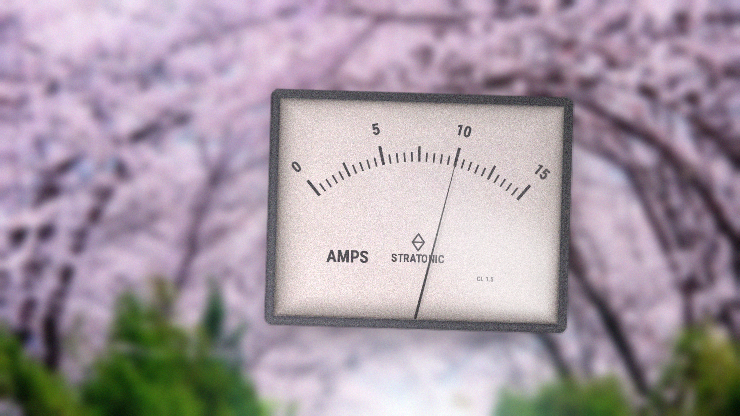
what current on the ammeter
10 A
